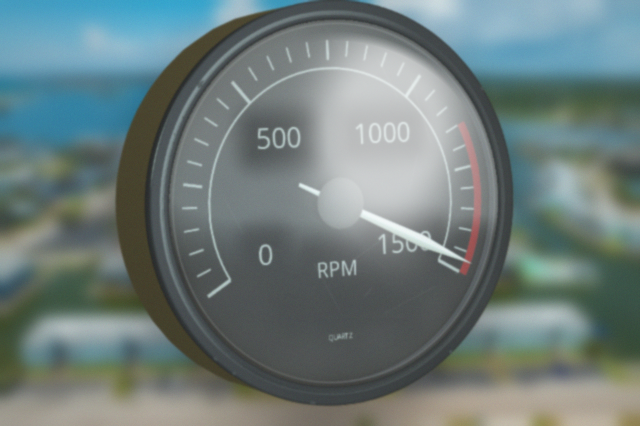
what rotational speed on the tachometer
1475 rpm
